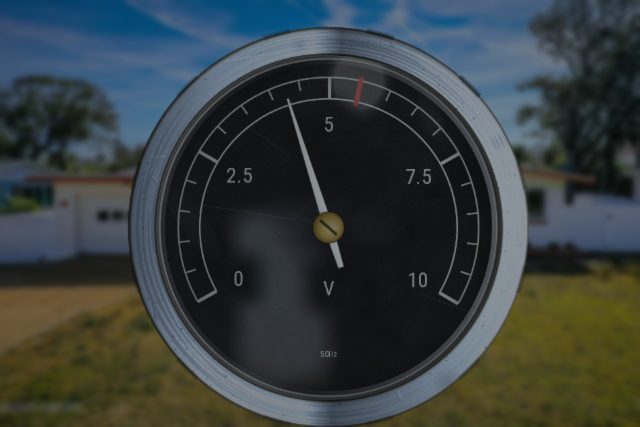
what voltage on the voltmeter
4.25 V
